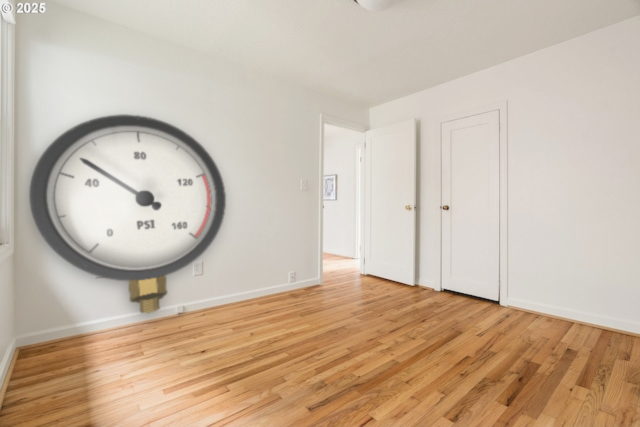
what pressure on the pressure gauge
50 psi
